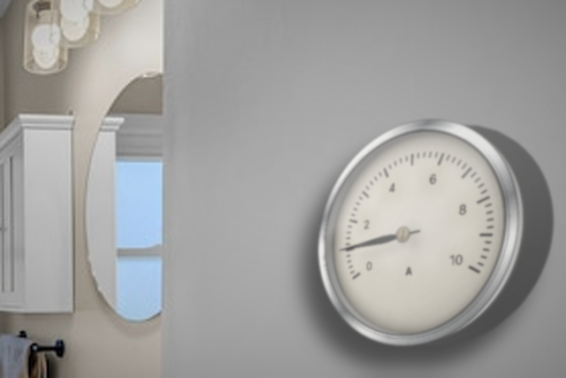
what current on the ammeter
1 A
